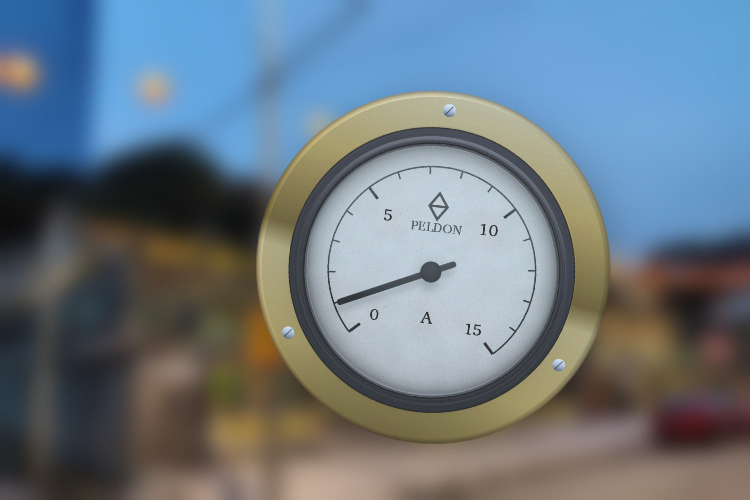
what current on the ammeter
1 A
